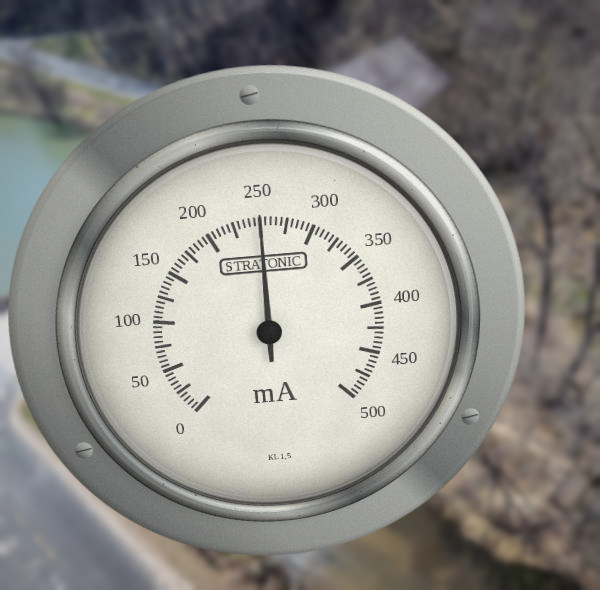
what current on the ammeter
250 mA
